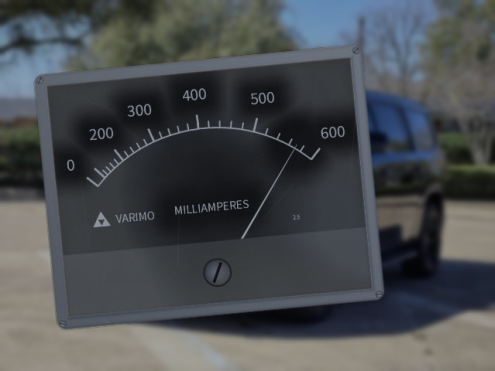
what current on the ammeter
570 mA
